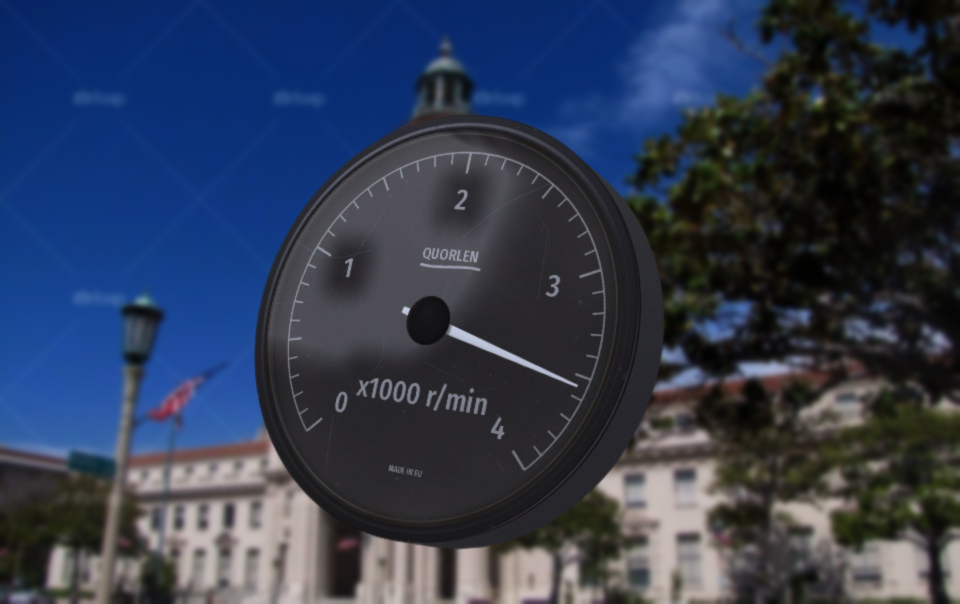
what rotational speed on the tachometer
3550 rpm
